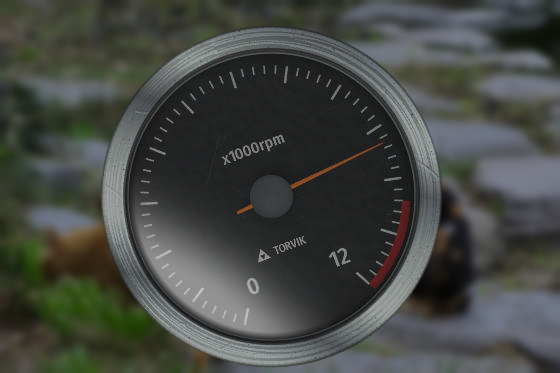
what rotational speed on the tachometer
9300 rpm
